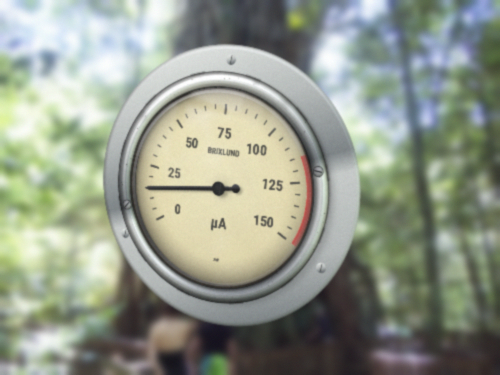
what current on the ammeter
15 µA
